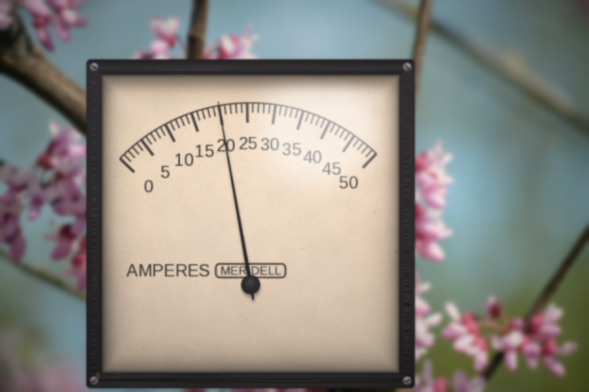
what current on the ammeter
20 A
